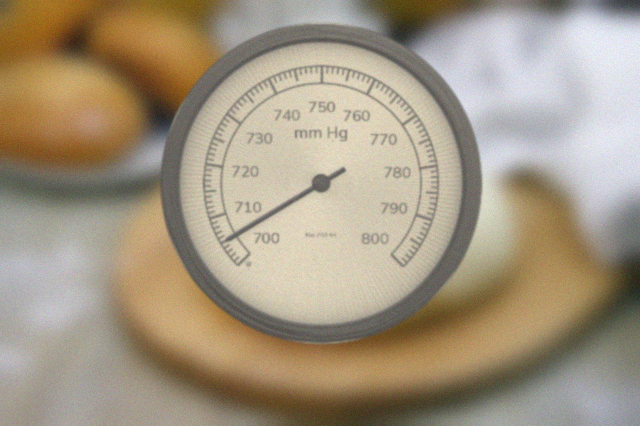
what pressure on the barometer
705 mmHg
